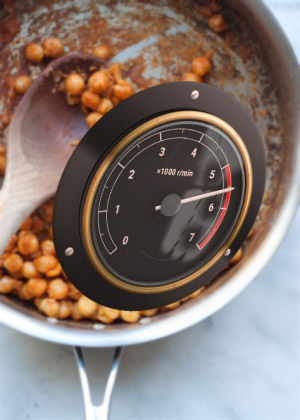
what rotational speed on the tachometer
5500 rpm
